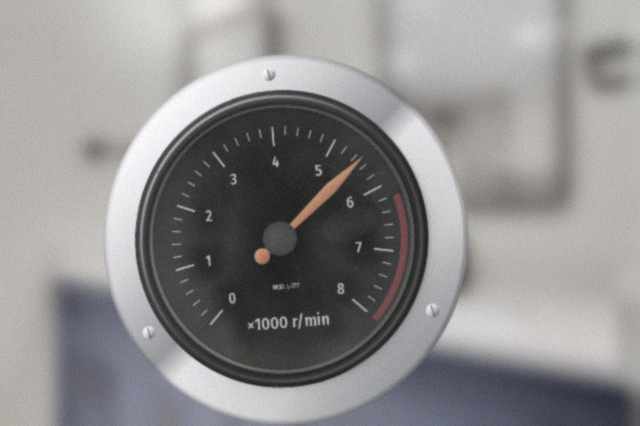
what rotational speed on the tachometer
5500 rpm
